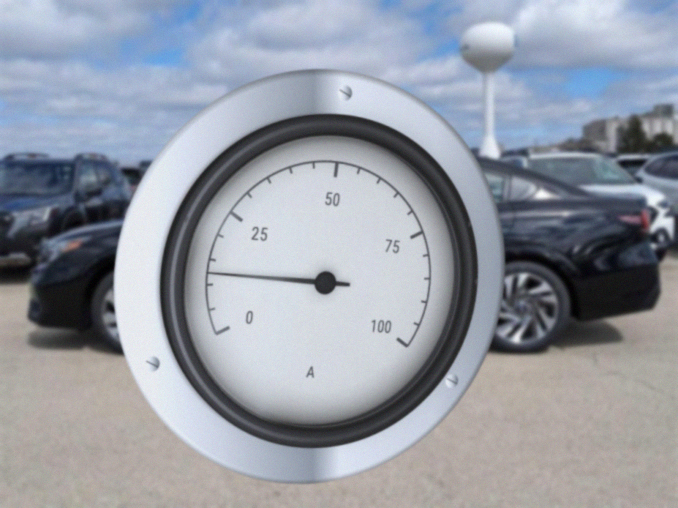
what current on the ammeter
12.5 A
